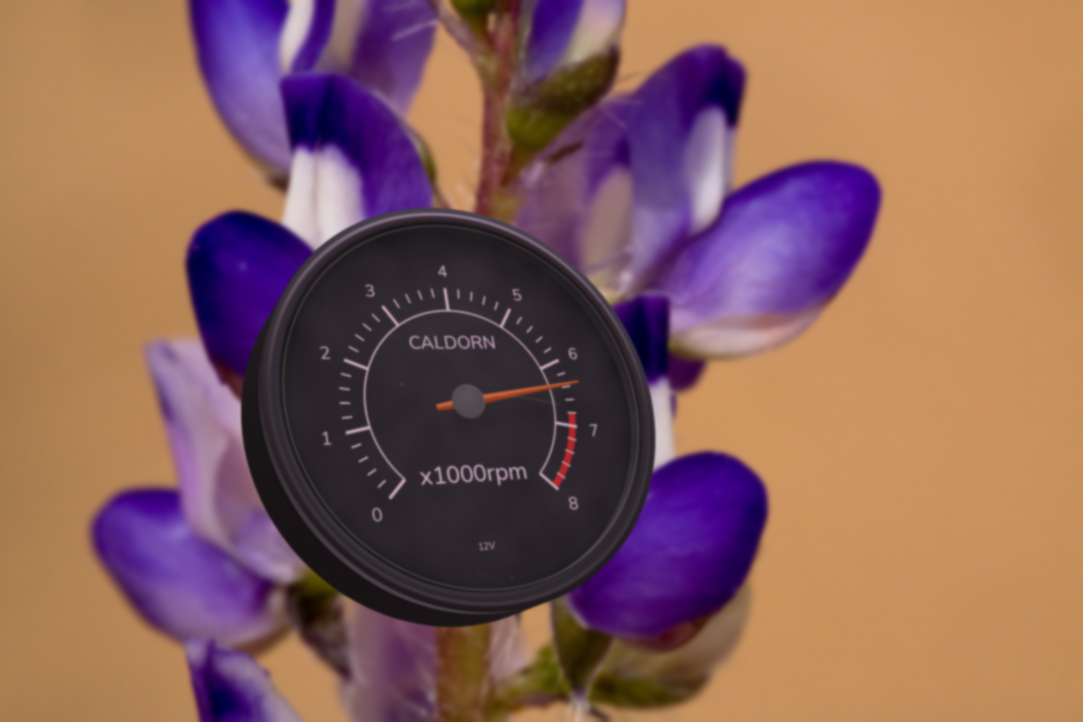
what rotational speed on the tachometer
6400 rpm
